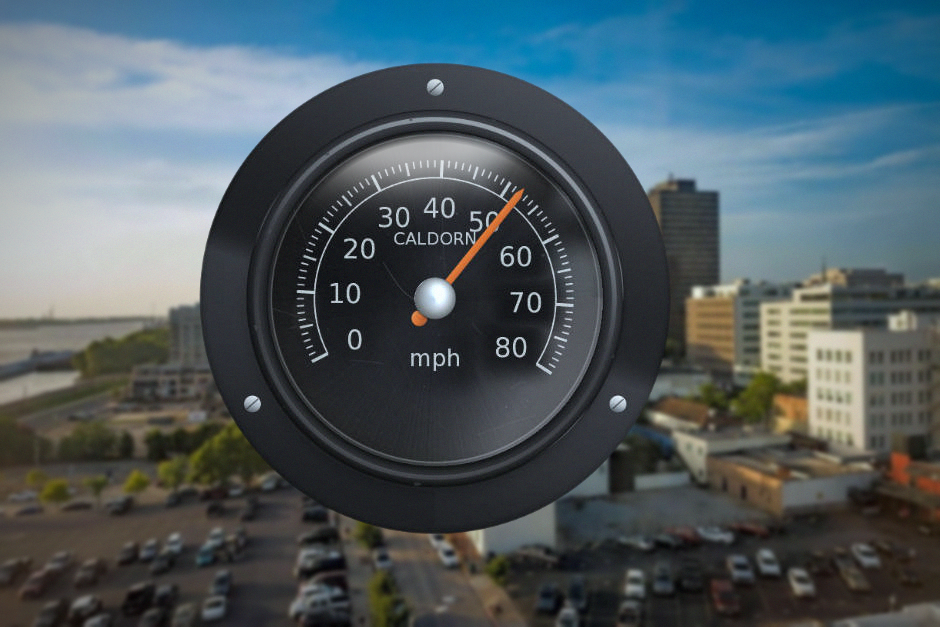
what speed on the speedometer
52 mph
